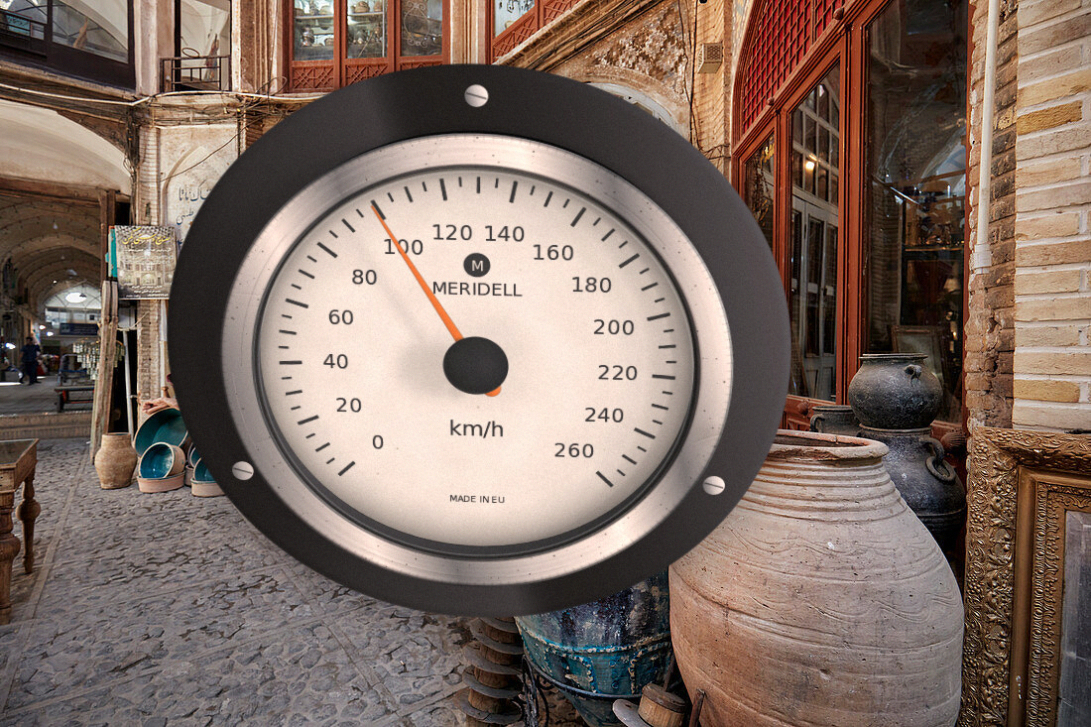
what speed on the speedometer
100 km/h
